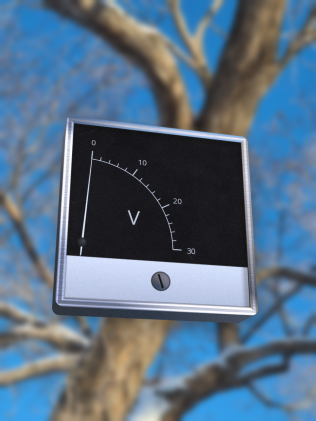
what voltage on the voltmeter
0 V
